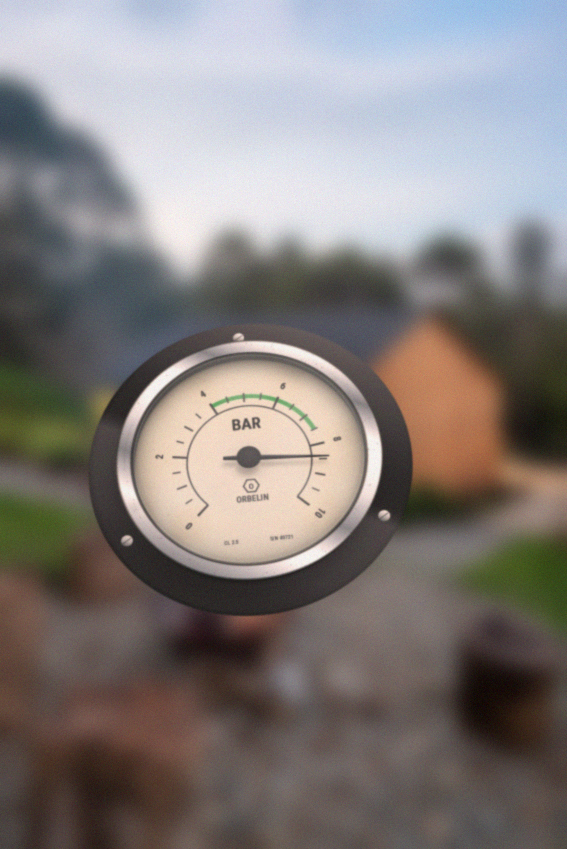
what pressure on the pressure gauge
8.5 bar
